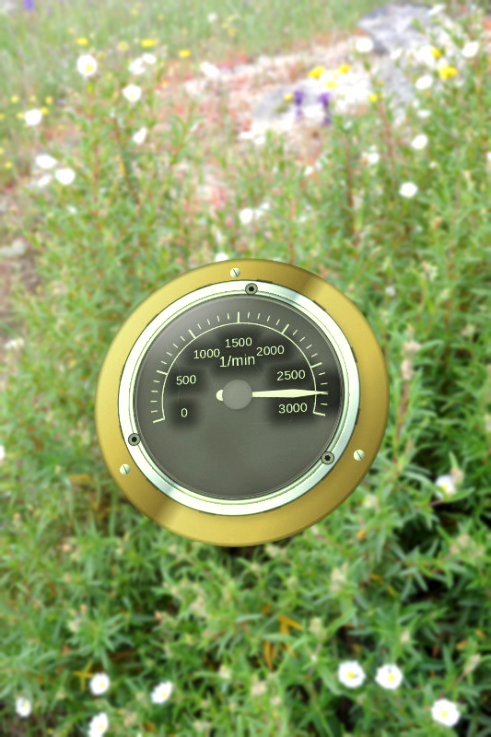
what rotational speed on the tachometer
2800 rpm
